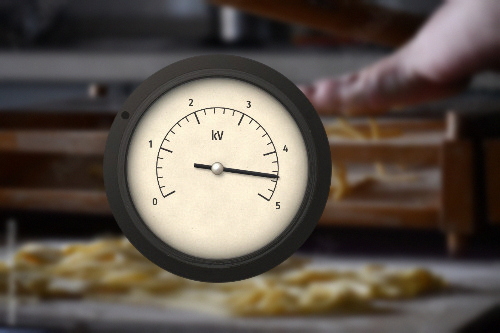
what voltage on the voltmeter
4.5 kV
